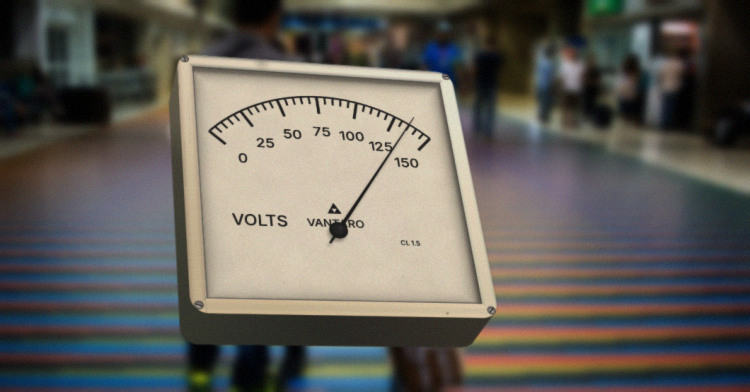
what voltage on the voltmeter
135 V
